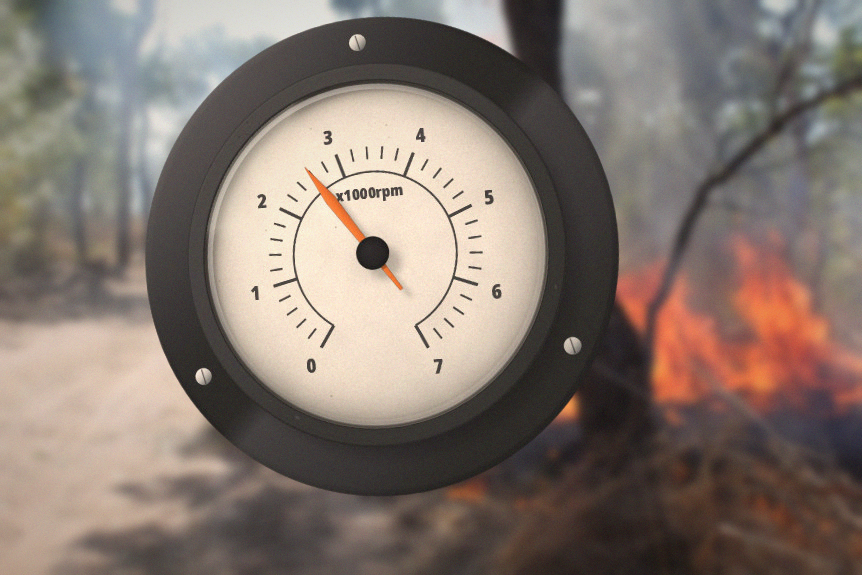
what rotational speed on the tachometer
2600 rpm
